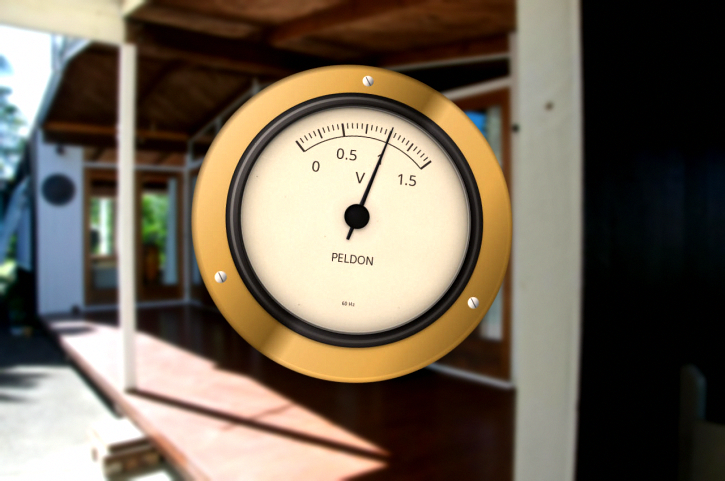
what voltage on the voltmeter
1 V
